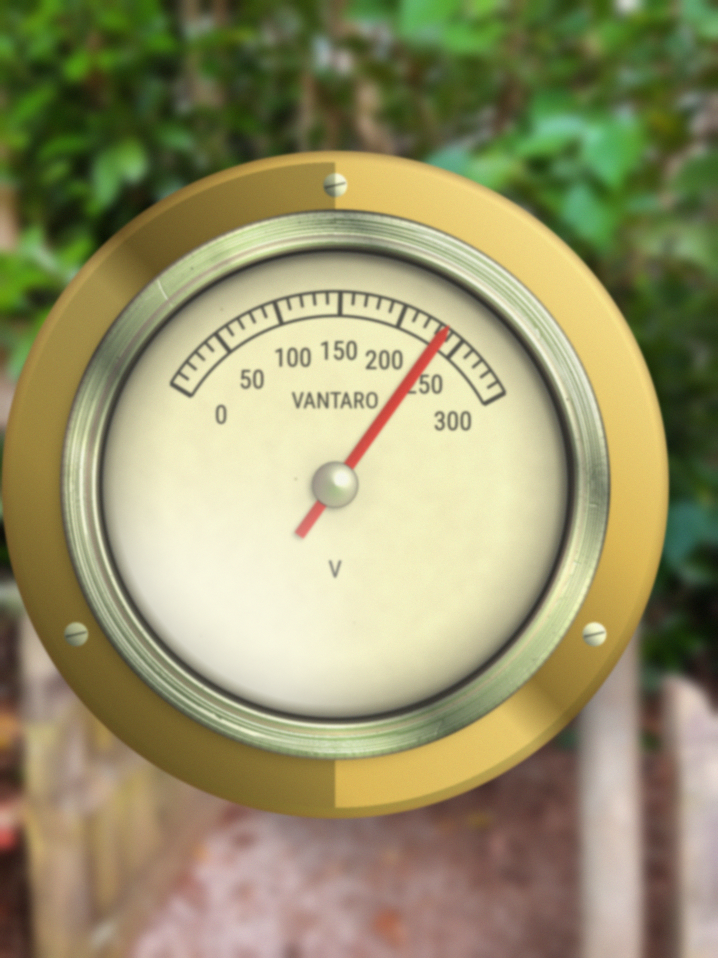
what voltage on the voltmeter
235 V
